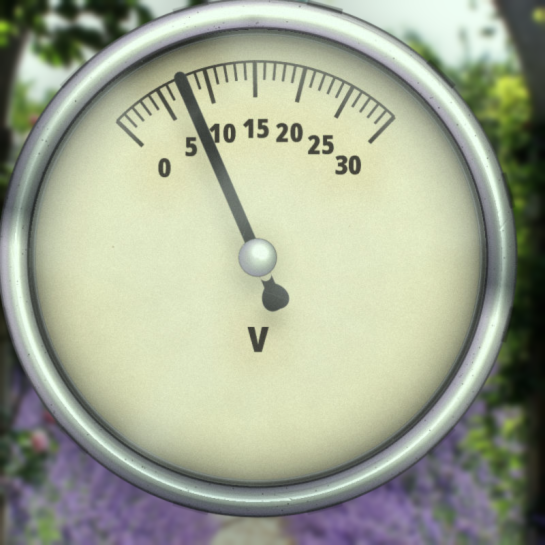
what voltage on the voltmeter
7.5 V
